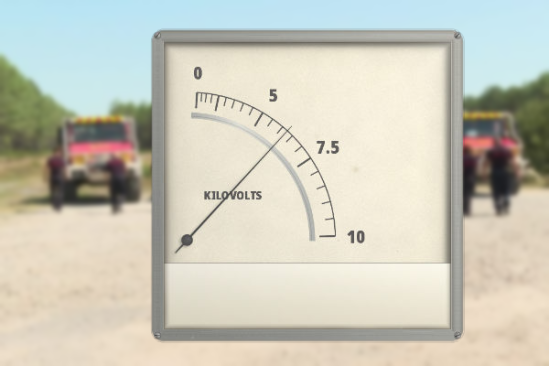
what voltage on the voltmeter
6.25 kV
